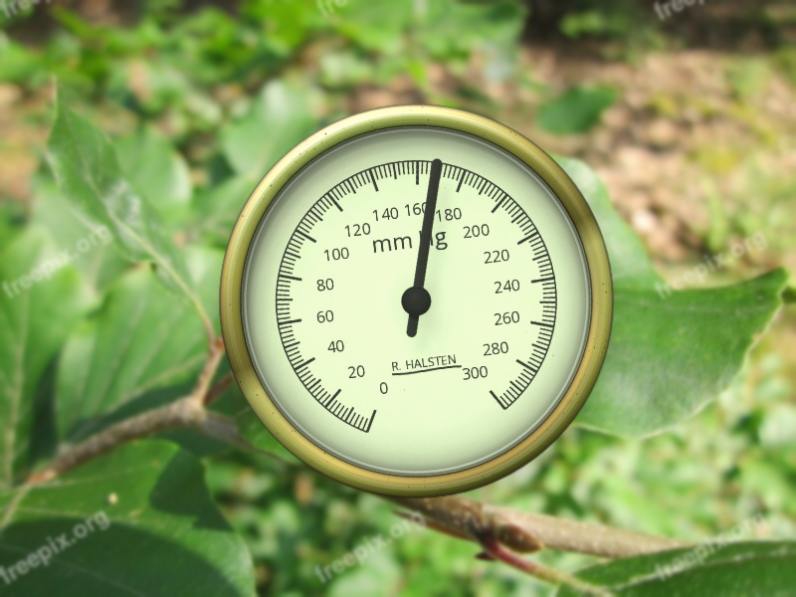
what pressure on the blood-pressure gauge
168 mmHg
